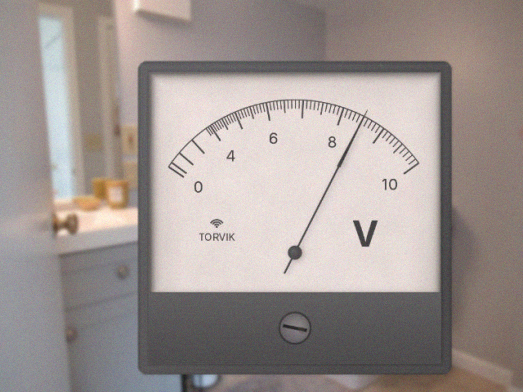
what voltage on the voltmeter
8.5 V
